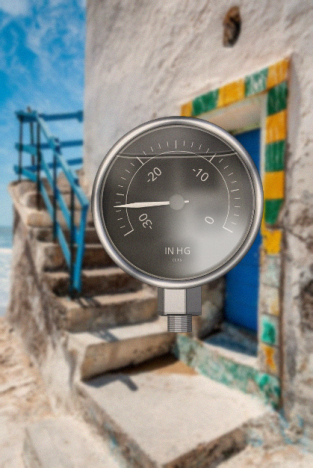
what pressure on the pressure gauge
-26.5 inHg
